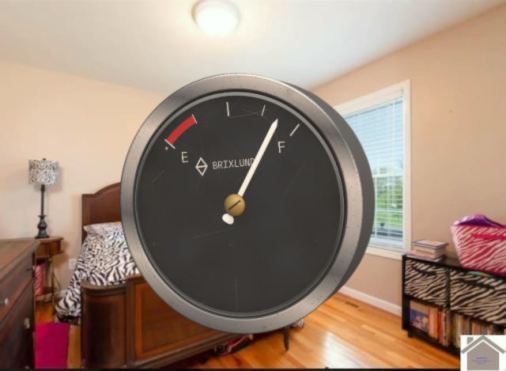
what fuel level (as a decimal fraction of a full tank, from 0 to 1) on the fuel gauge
0.875
